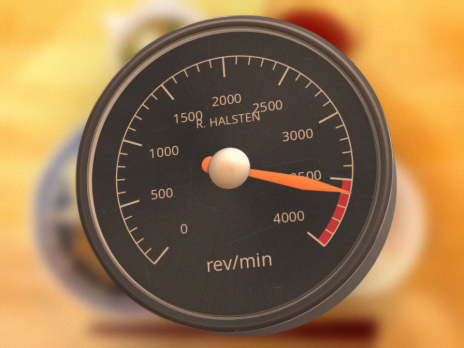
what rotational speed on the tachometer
3600 rpm
